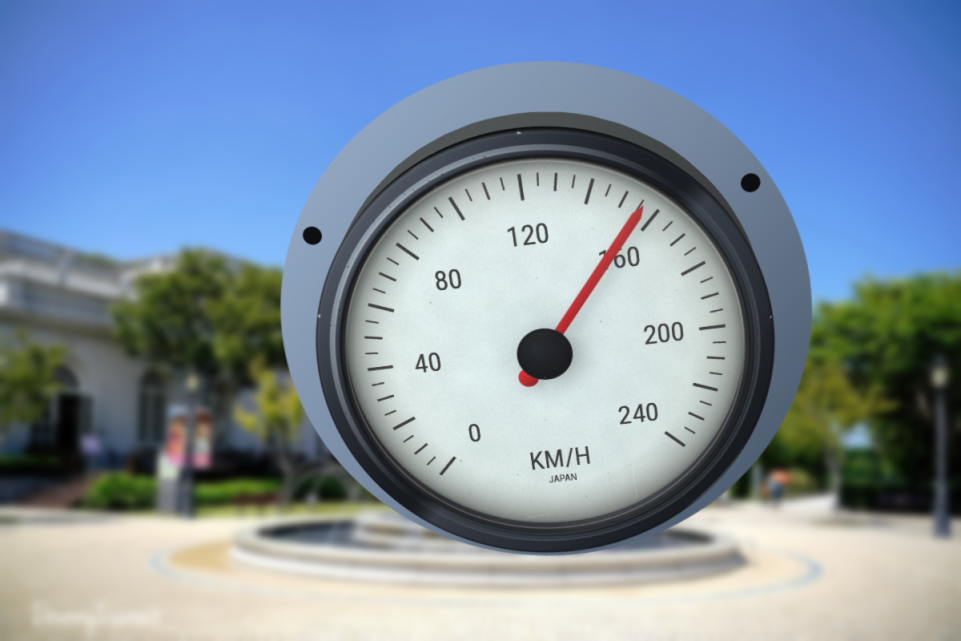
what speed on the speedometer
155 km/h
